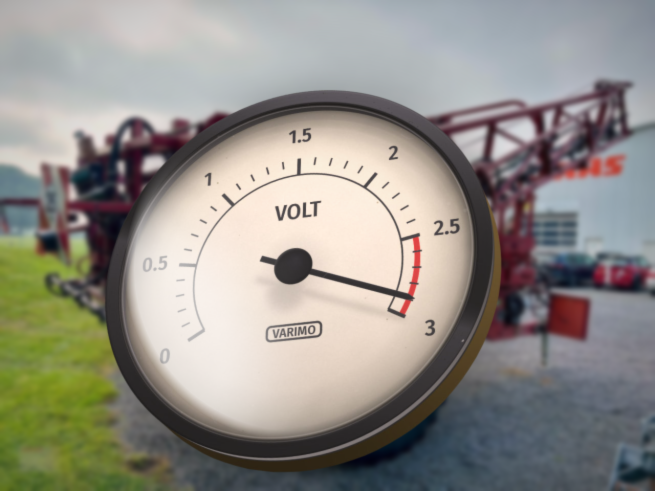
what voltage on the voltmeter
2.9 V
